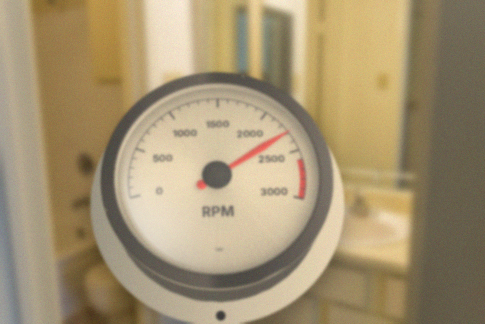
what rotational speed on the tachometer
2300 rpm
